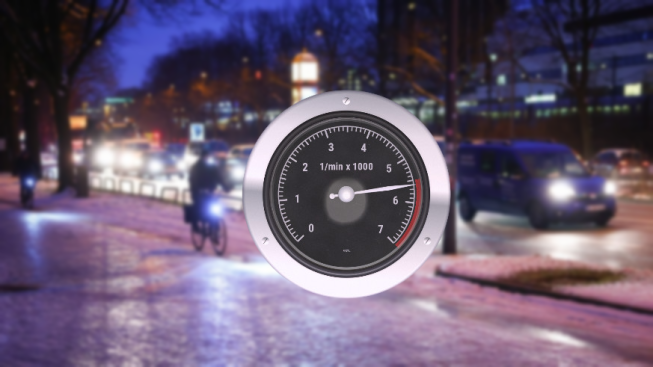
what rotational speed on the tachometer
5600 rpm
